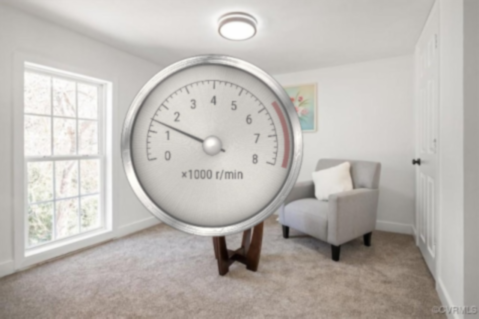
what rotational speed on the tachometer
1400 rpm
